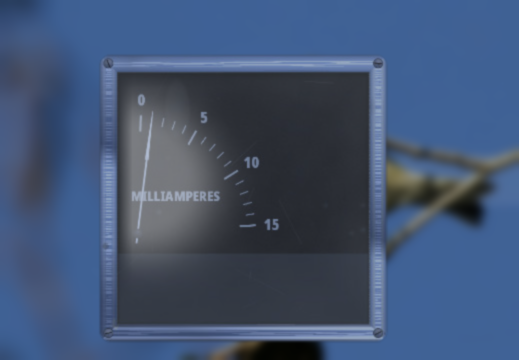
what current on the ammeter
1 mA
